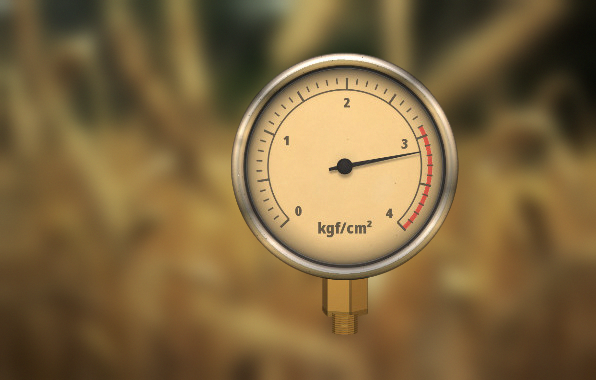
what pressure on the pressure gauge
3.15 kg/cm²
